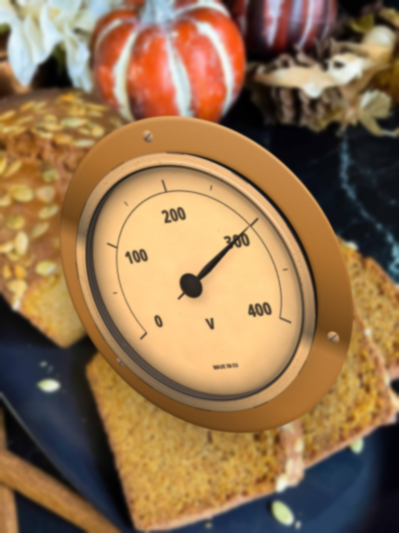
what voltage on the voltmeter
300 V
